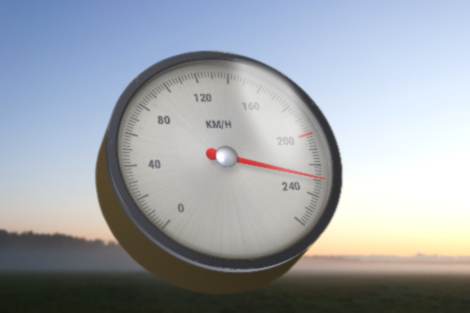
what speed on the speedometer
230 km/h
